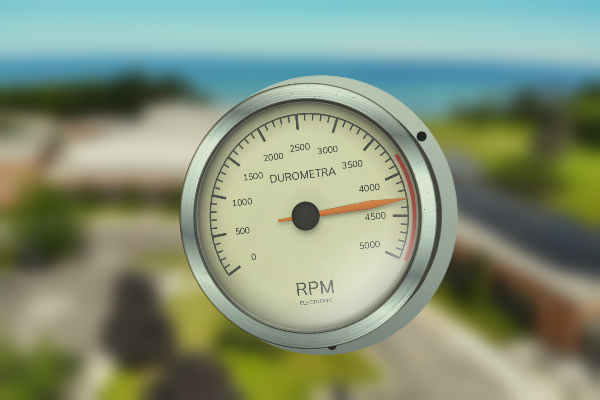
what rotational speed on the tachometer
4300 rpm
